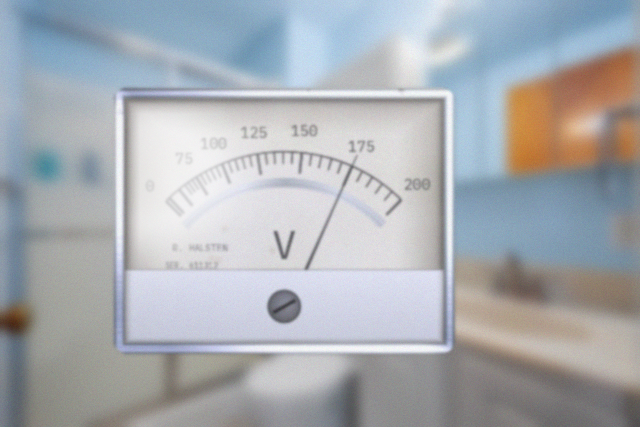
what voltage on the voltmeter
175 V
